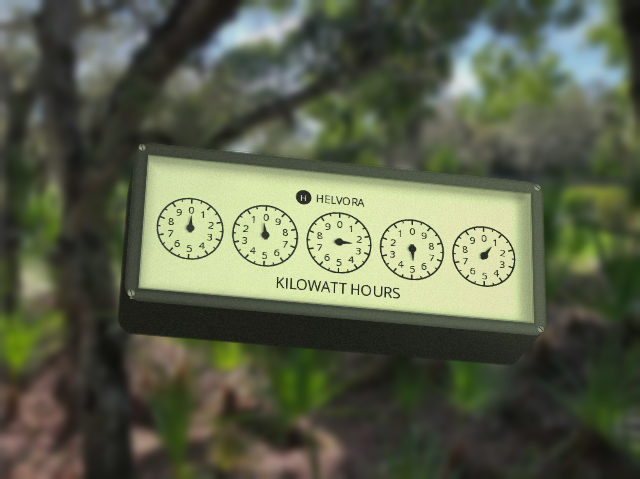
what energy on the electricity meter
251 kWh
